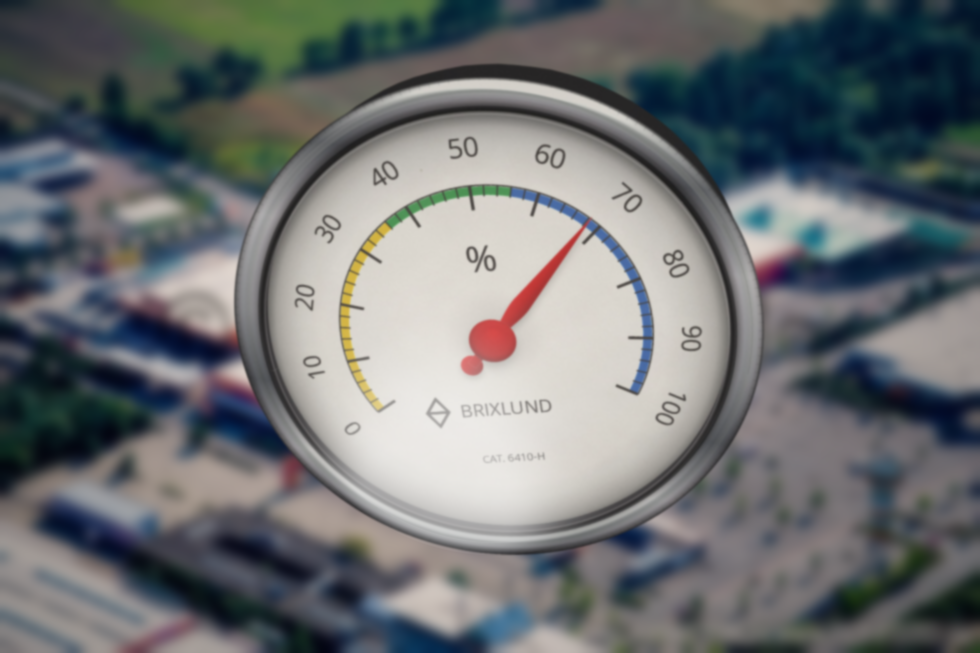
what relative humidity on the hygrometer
68 %
